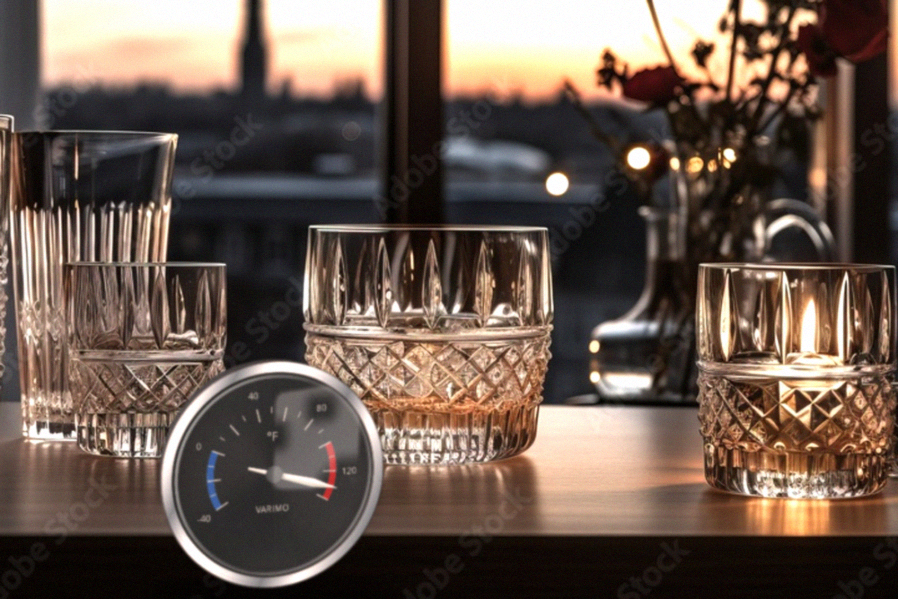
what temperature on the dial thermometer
130 °F
